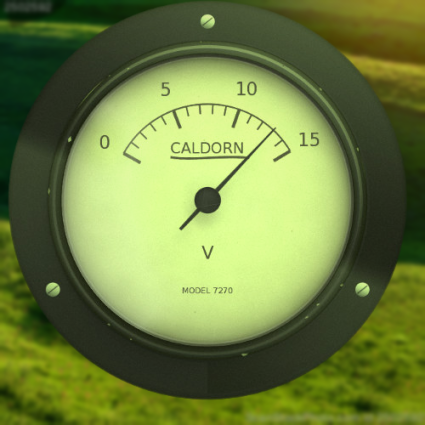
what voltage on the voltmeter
13 V
